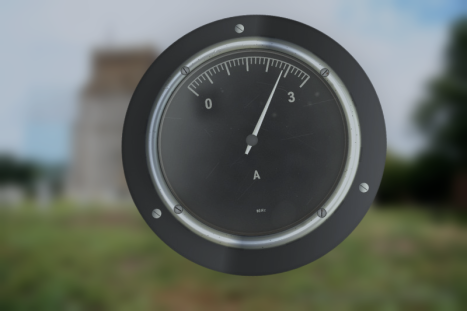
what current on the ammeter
2.4 A
